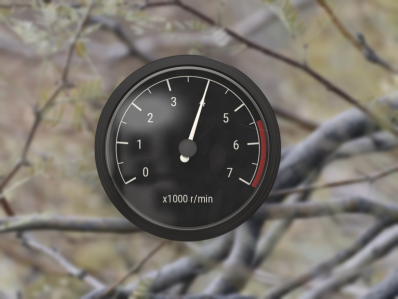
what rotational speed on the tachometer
4000 rpm
